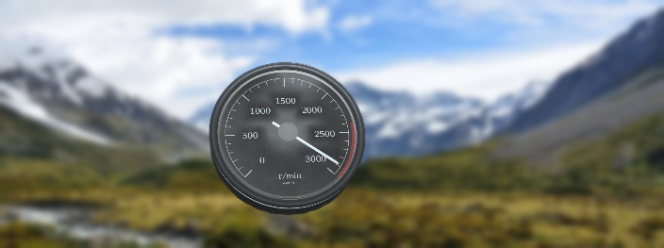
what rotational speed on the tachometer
2900 rpm
